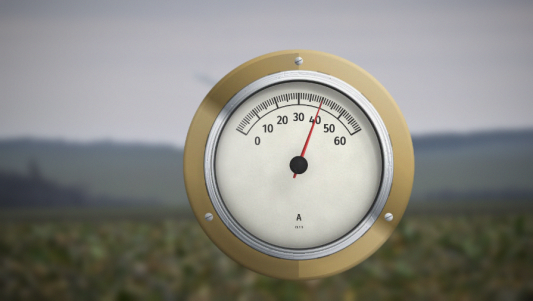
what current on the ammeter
40 A
